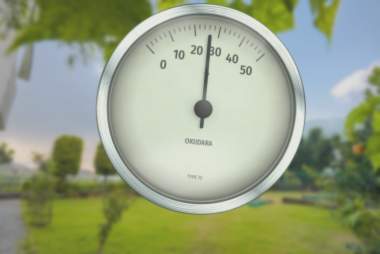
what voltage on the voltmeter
26 V
